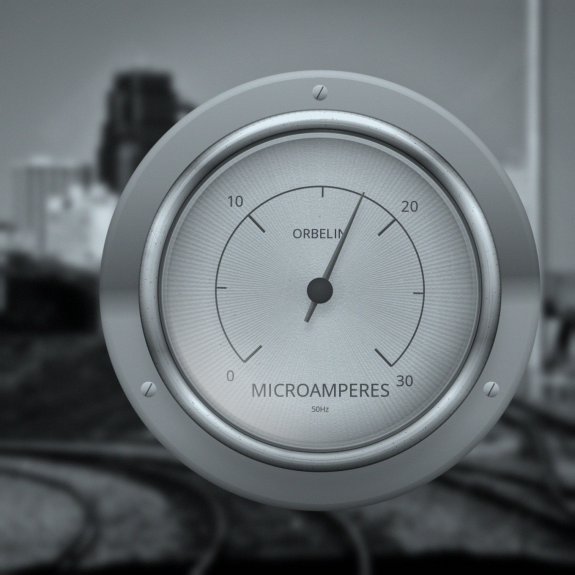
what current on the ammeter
17.5 µA
